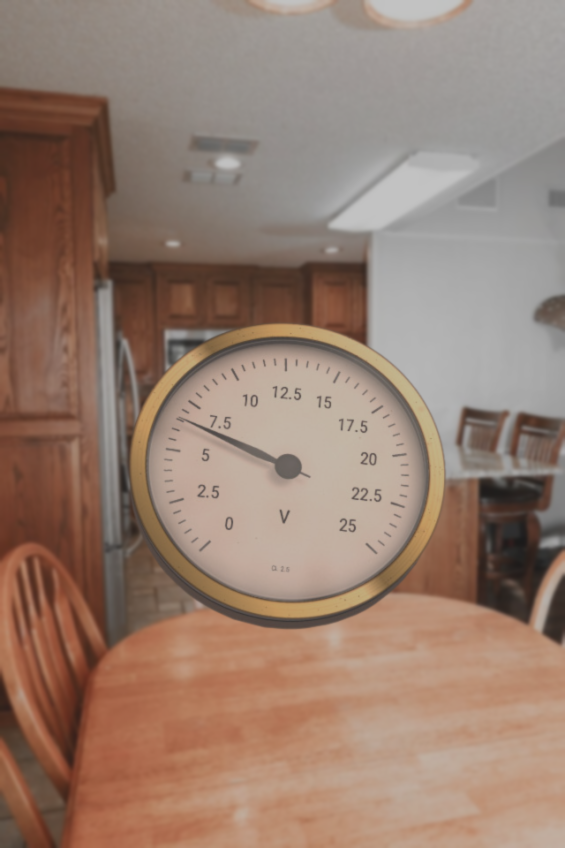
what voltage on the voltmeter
6.5 V
